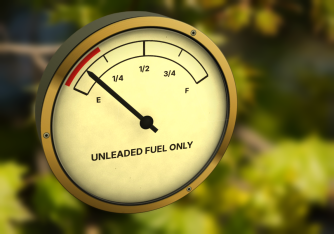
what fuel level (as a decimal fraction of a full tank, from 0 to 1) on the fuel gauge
0.125
